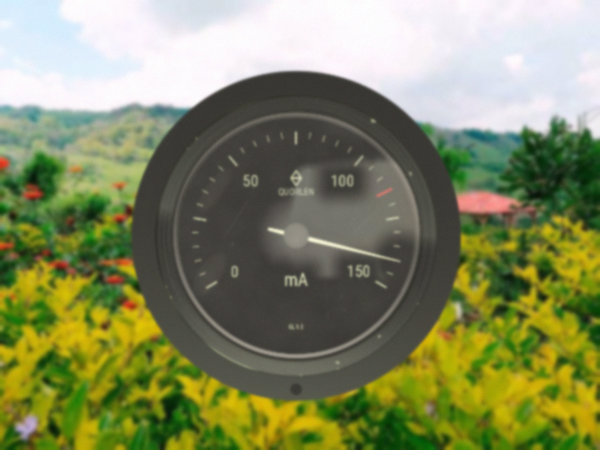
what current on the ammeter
140 mA
